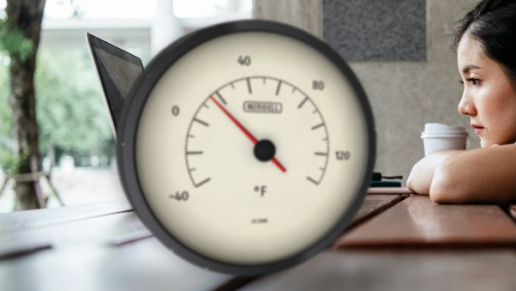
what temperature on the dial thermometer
15 °F
